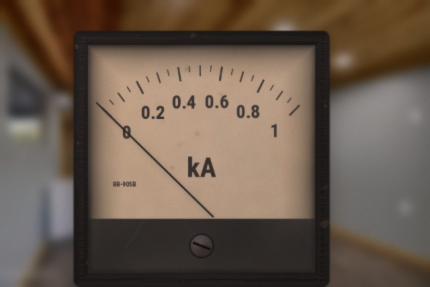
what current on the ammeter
0 kA
